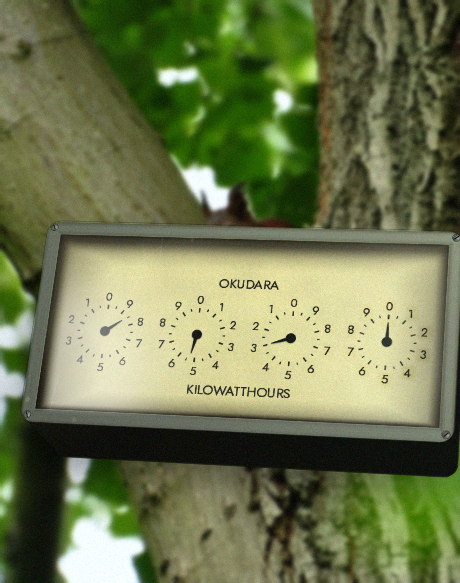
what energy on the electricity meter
8530 kWh
